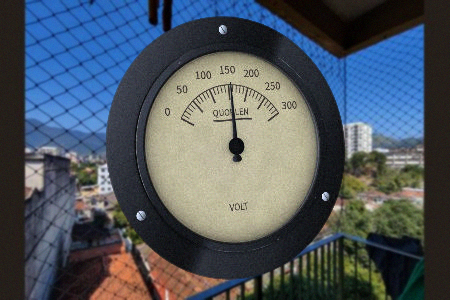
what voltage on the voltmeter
150 V
